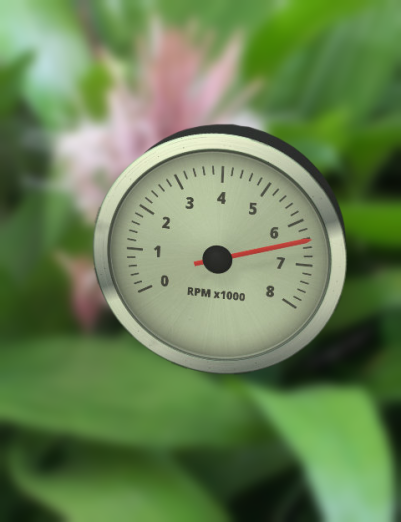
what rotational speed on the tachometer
6400 rpm
